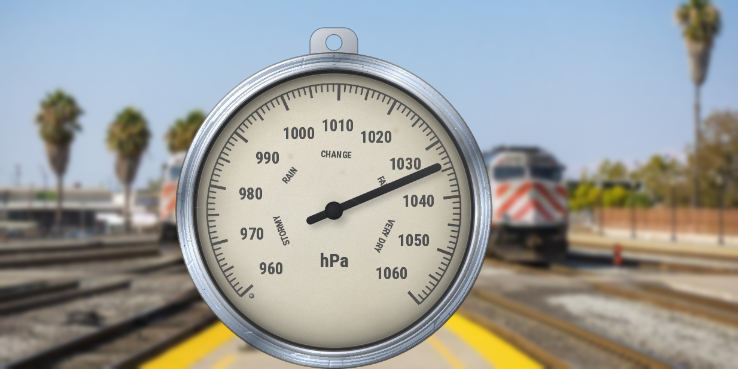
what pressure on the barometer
1034 hPa
